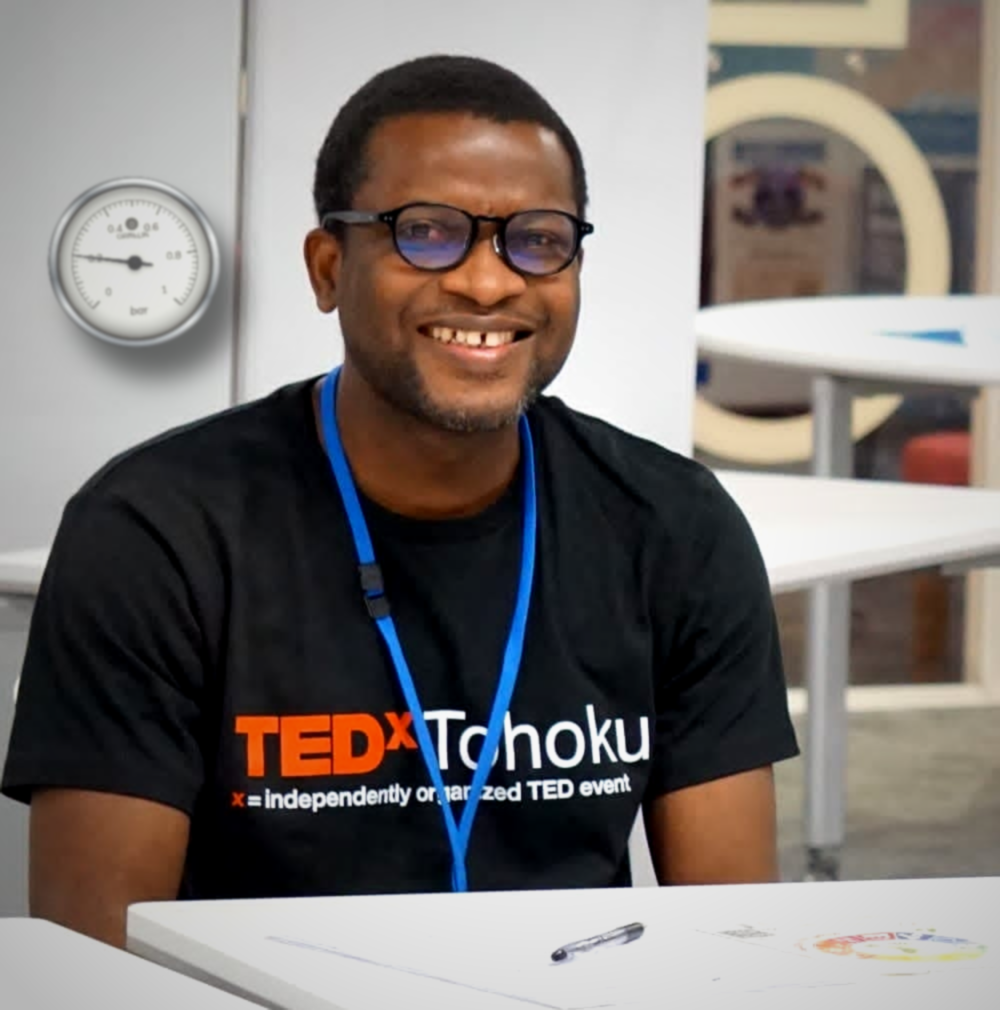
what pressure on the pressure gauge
0.2 bar
